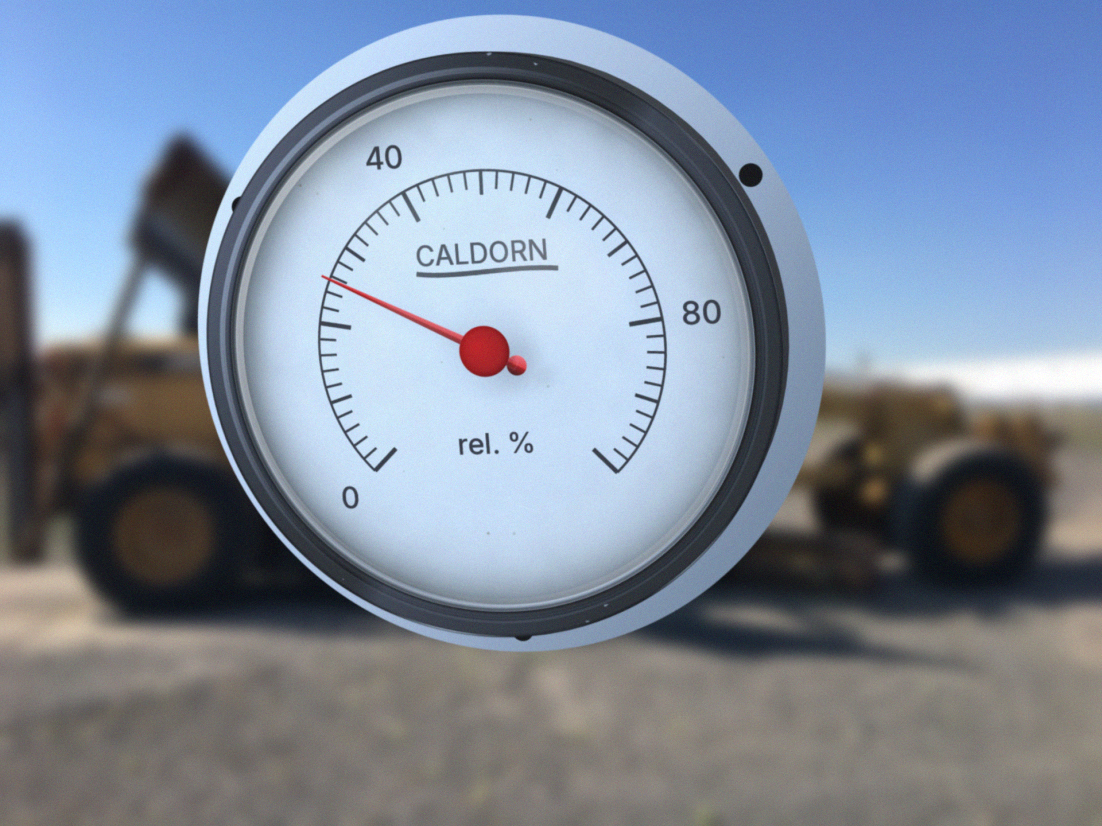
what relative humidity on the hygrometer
26 %
